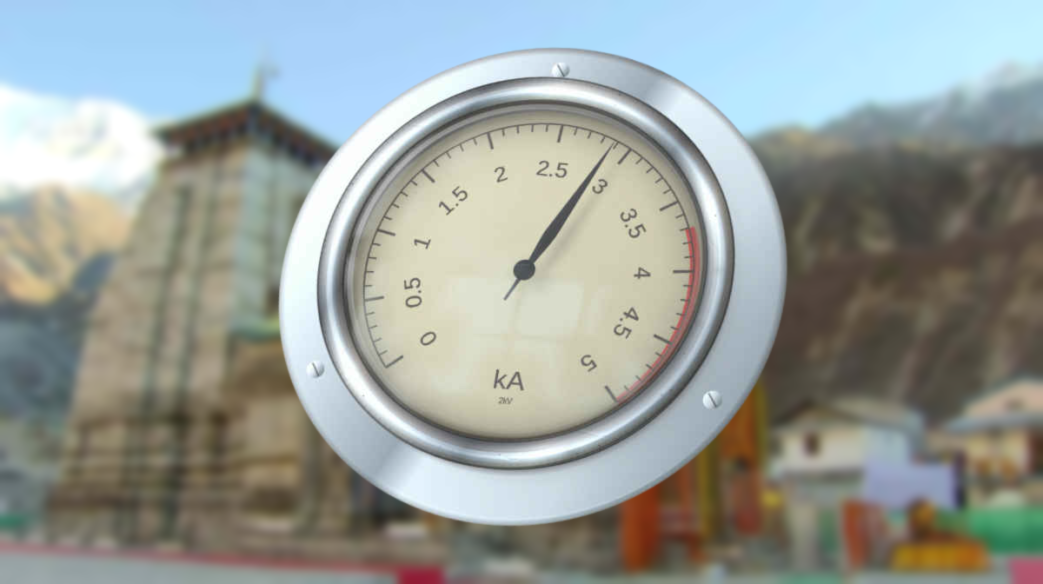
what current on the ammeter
2.9 kA
